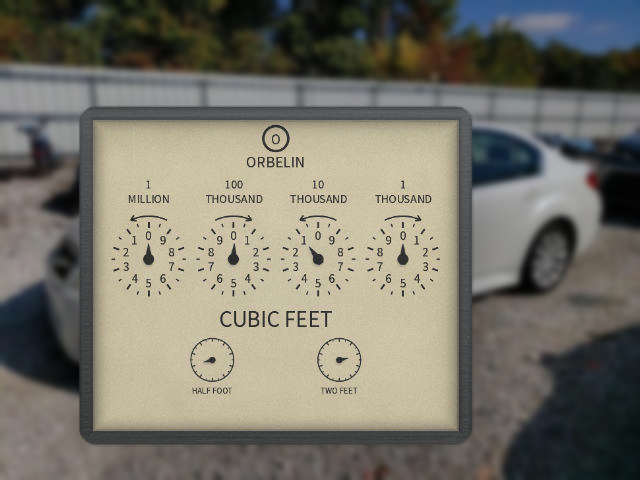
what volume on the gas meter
1000 ft³
